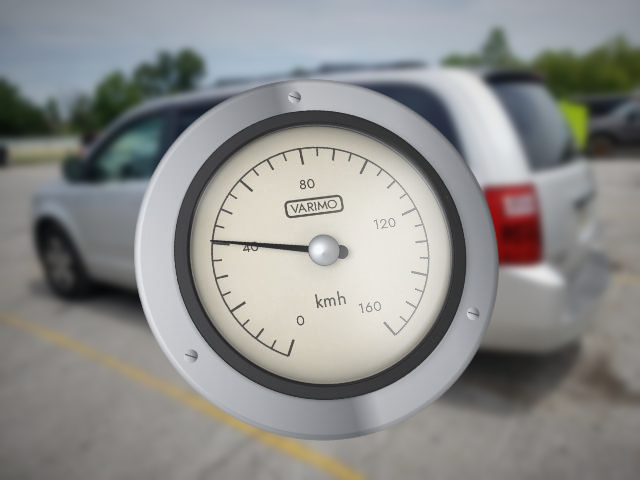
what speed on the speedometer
40 km/h
